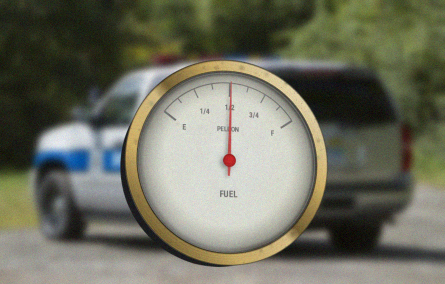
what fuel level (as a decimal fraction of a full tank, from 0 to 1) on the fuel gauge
0.5
